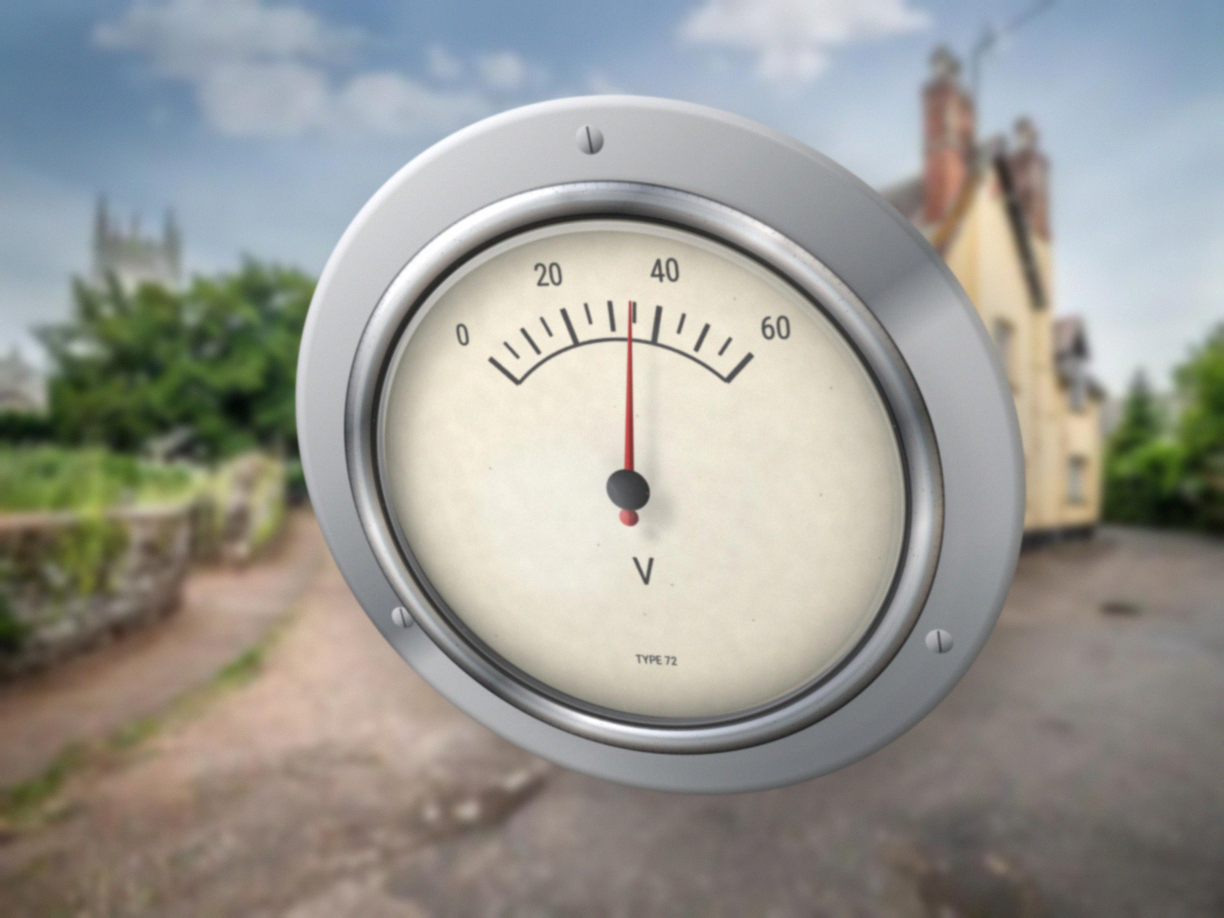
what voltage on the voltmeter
35 V
